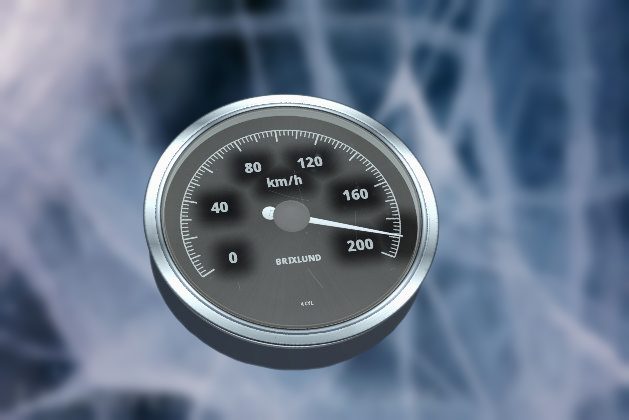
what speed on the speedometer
190 km/h
